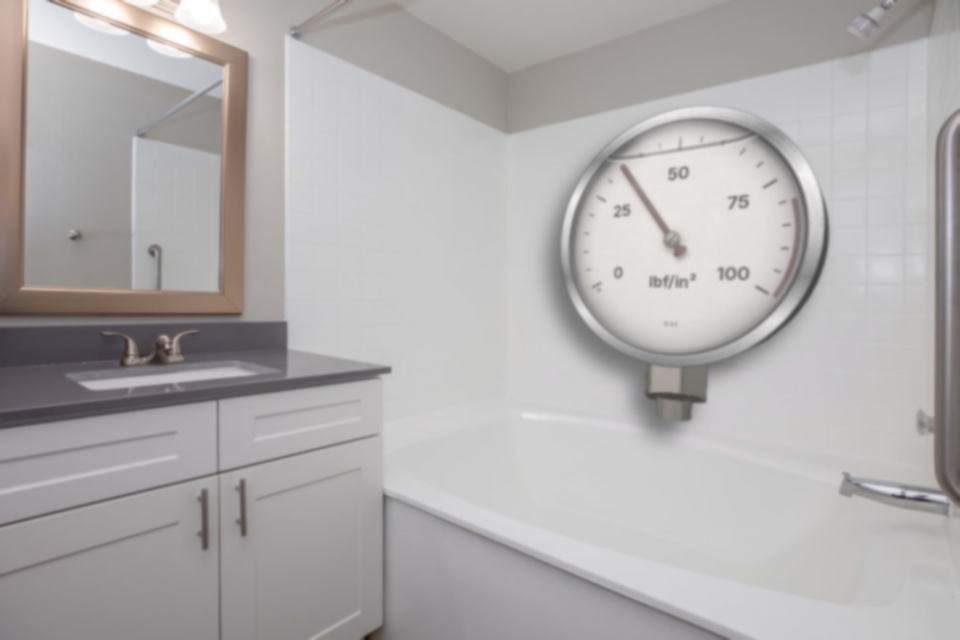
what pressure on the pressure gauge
35 psi
